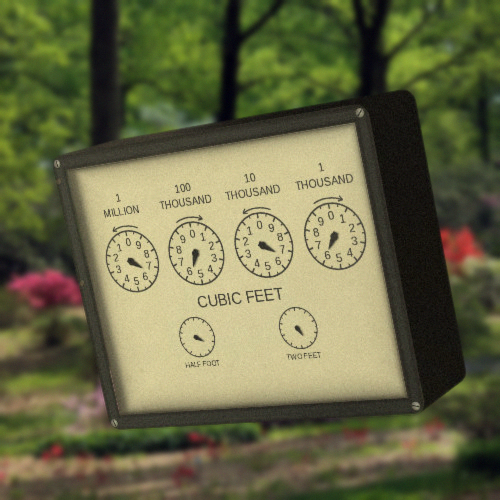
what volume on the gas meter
656600 ft³
